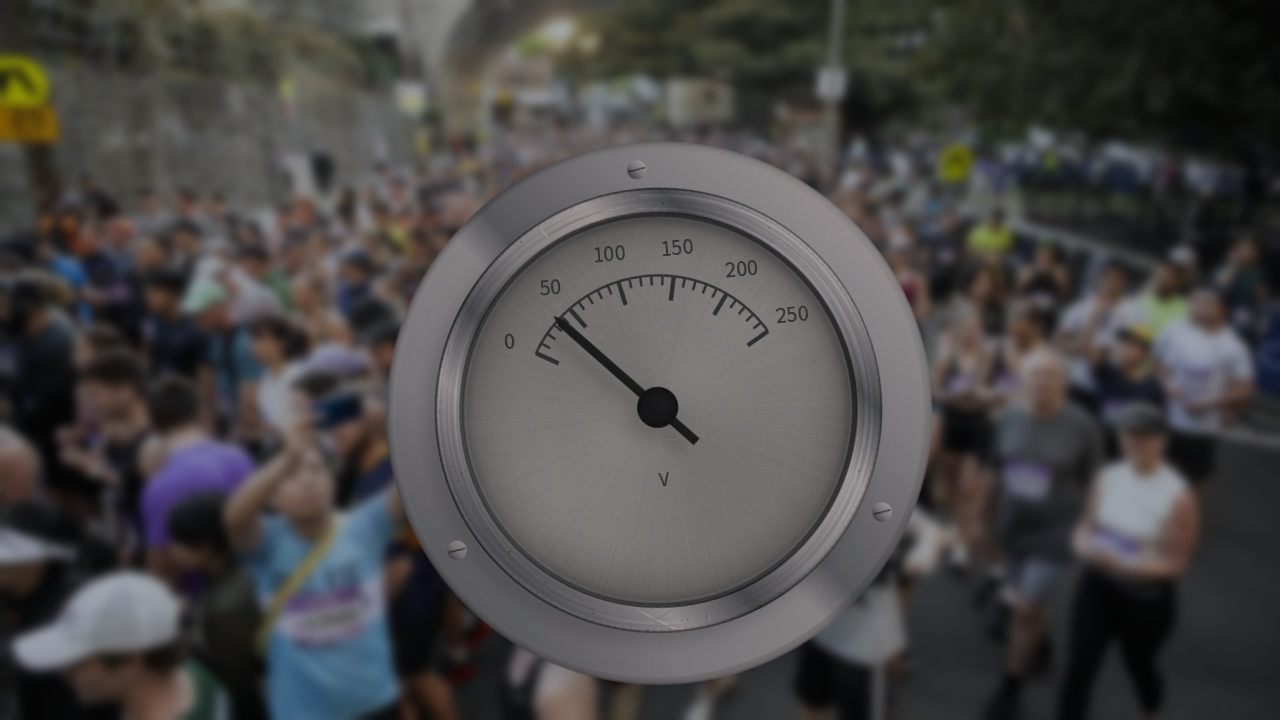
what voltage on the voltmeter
35 V
